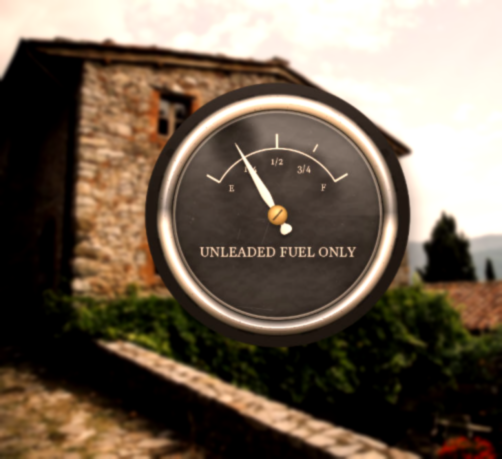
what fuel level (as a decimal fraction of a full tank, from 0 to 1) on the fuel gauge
0.25
